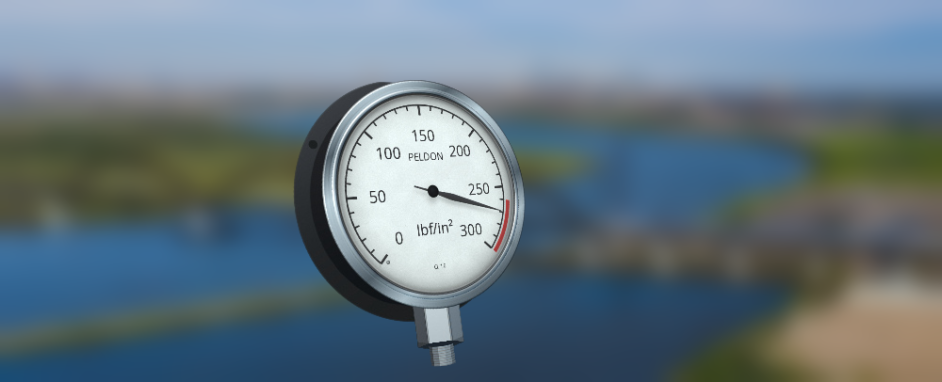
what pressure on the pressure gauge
270 psi
